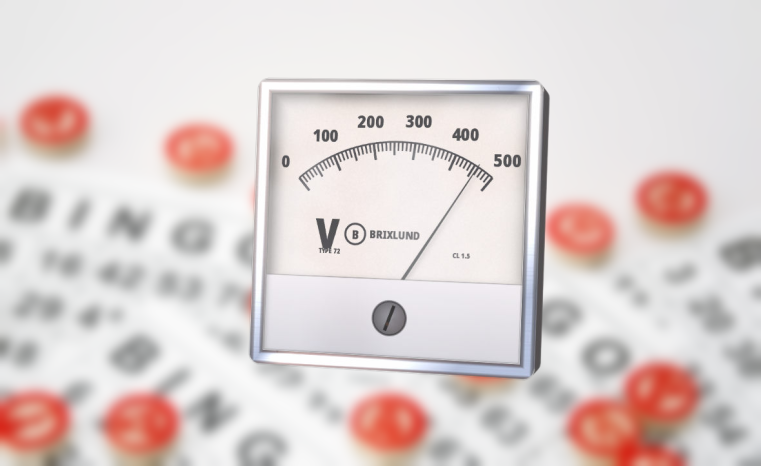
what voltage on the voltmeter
460 V
